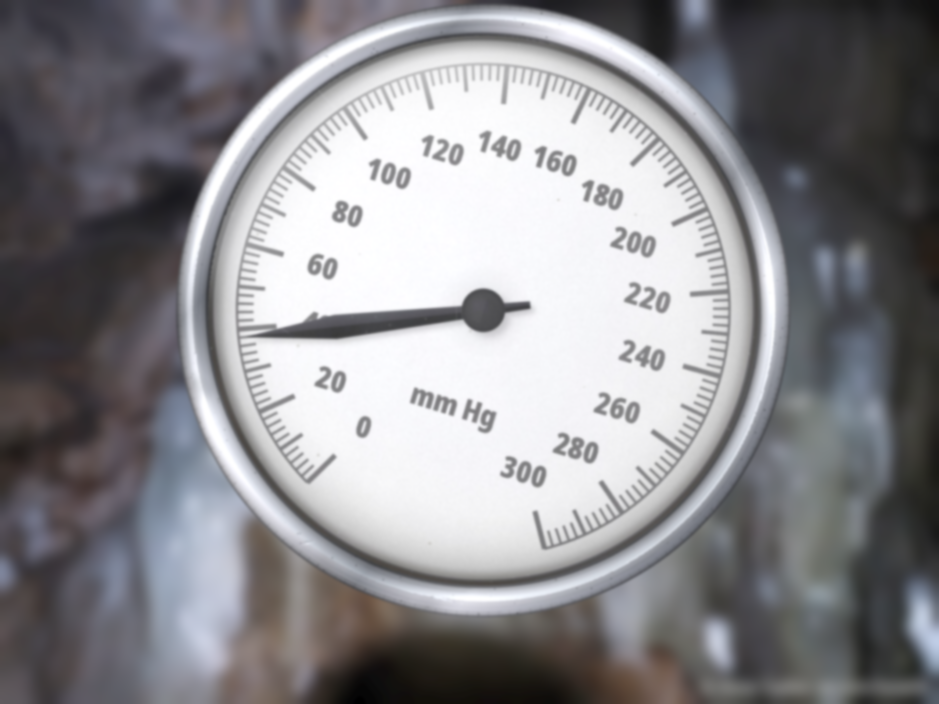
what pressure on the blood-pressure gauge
38 mmHg
